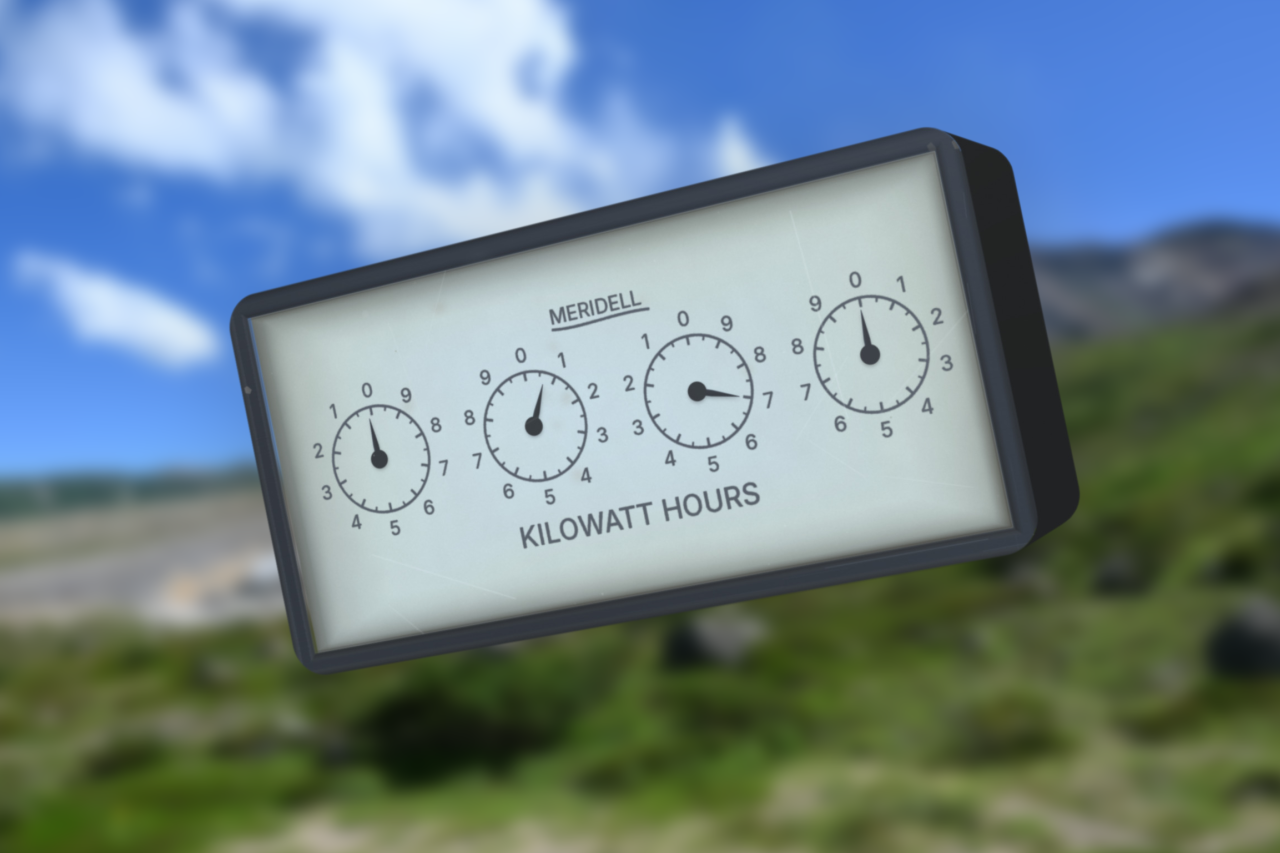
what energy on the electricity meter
70 kWh
